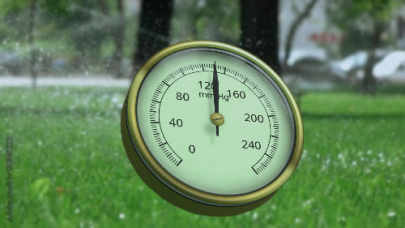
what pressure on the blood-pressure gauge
130 mmHg
